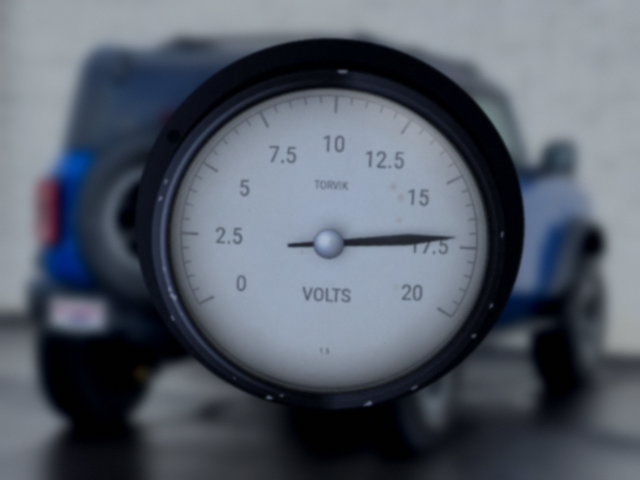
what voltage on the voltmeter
17 V
